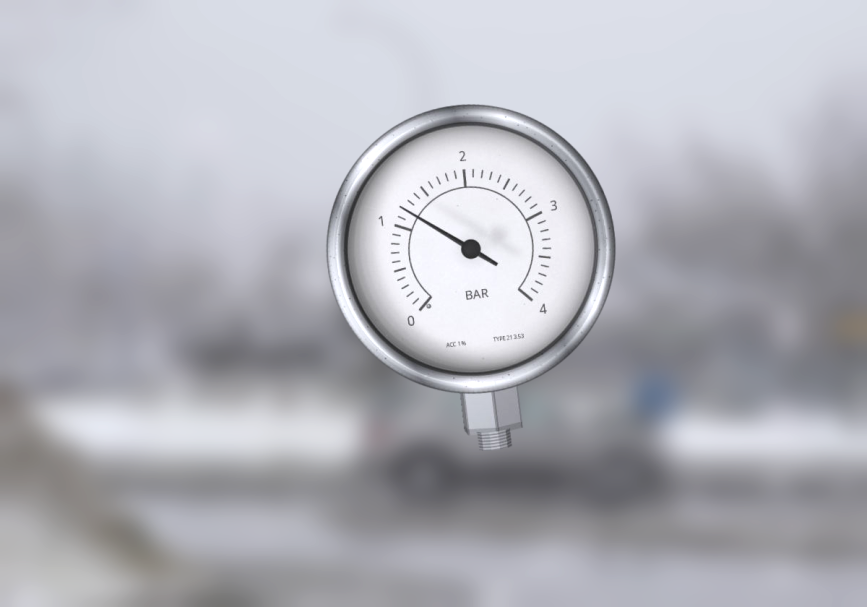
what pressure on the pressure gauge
1.2 bar
